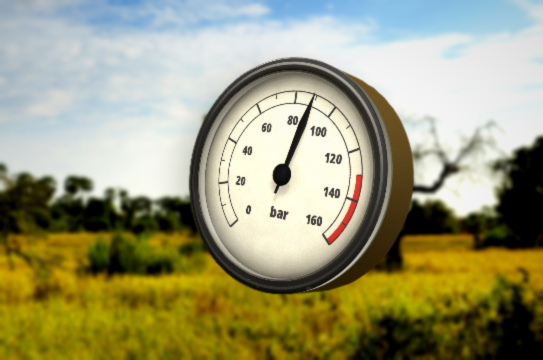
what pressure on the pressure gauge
90 bar
